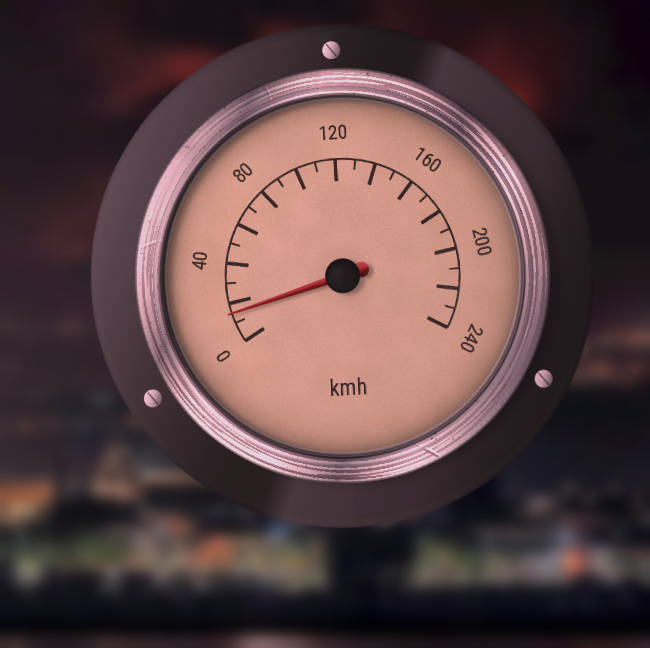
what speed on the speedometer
15 km/h
